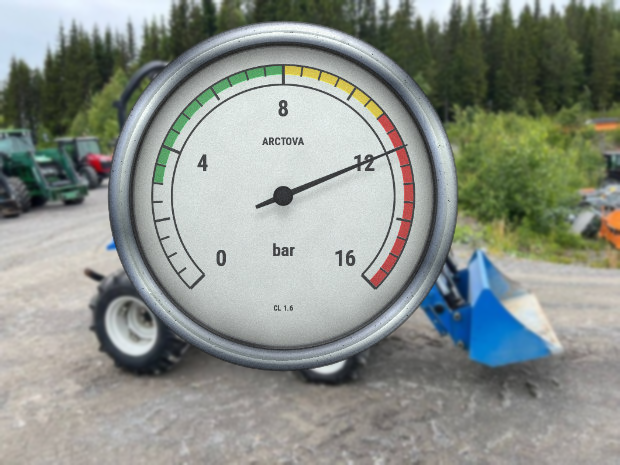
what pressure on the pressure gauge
12 bar
